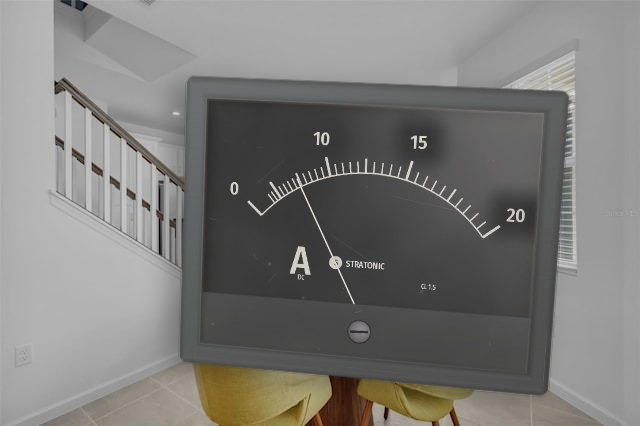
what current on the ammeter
7.5 A
